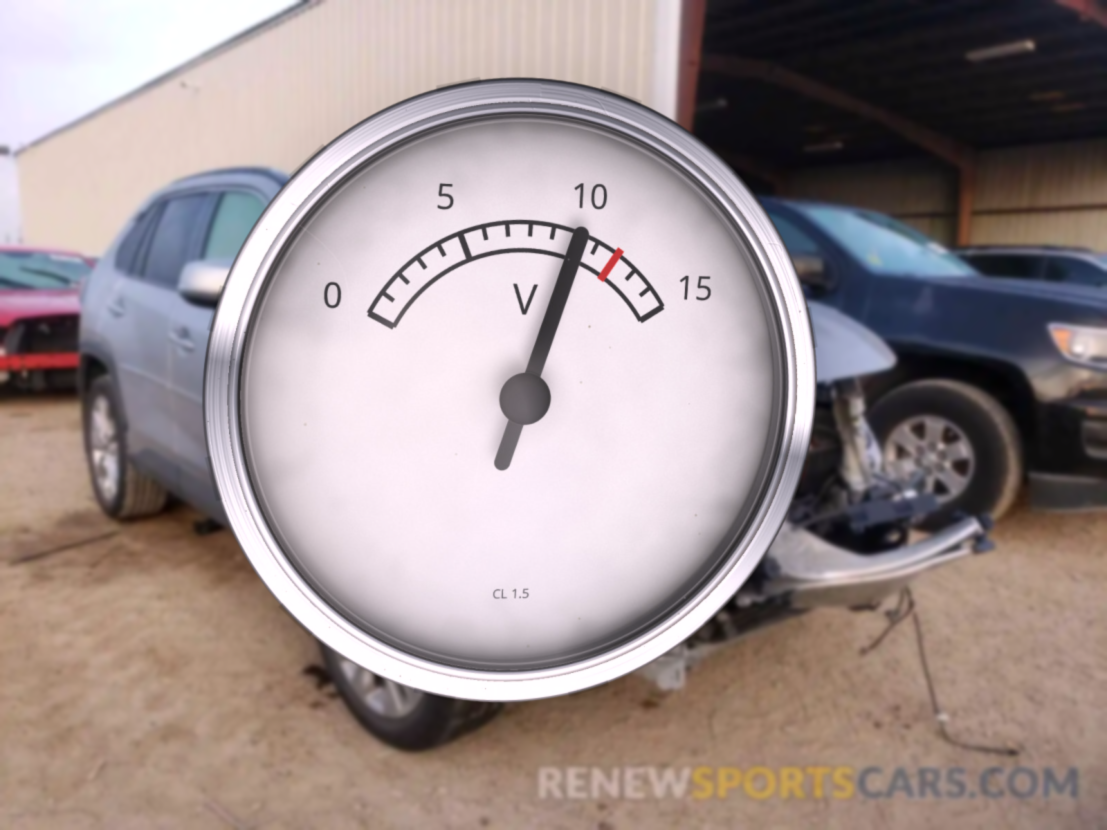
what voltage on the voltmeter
10 V
